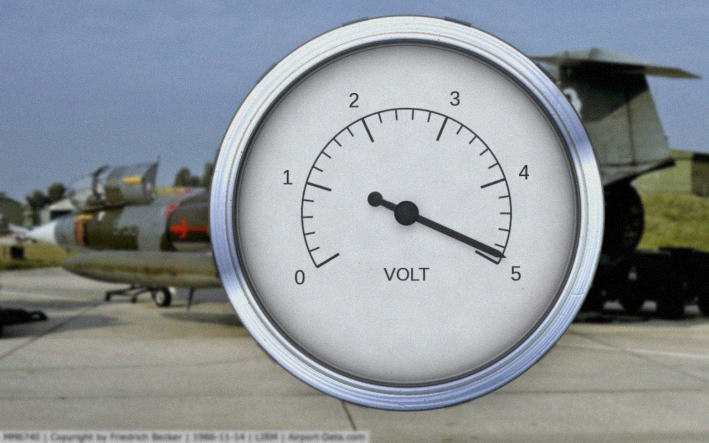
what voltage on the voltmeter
4.9 V
